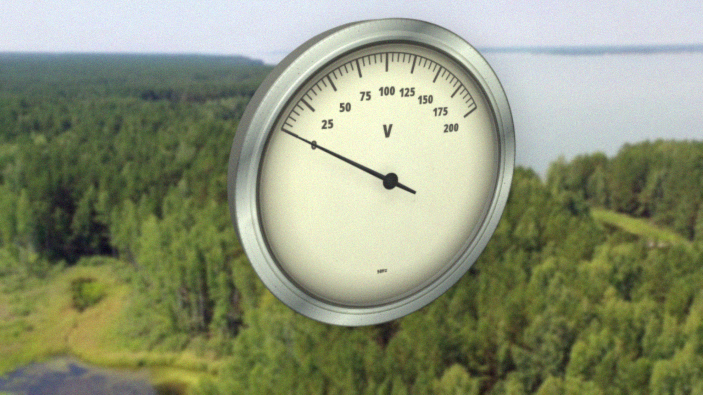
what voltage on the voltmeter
0 V
